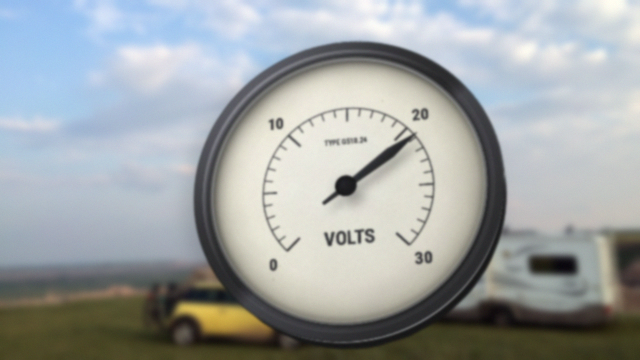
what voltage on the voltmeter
21 V
